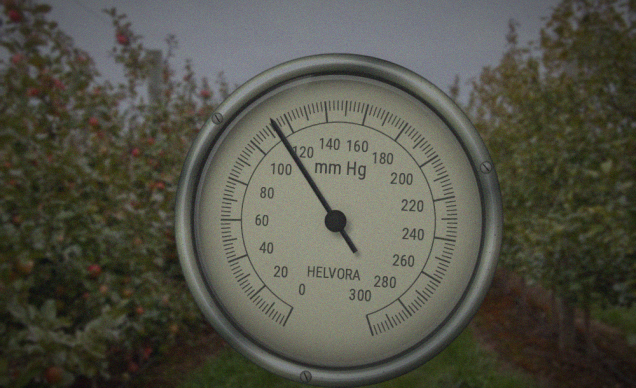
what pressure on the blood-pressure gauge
114 mmHg
